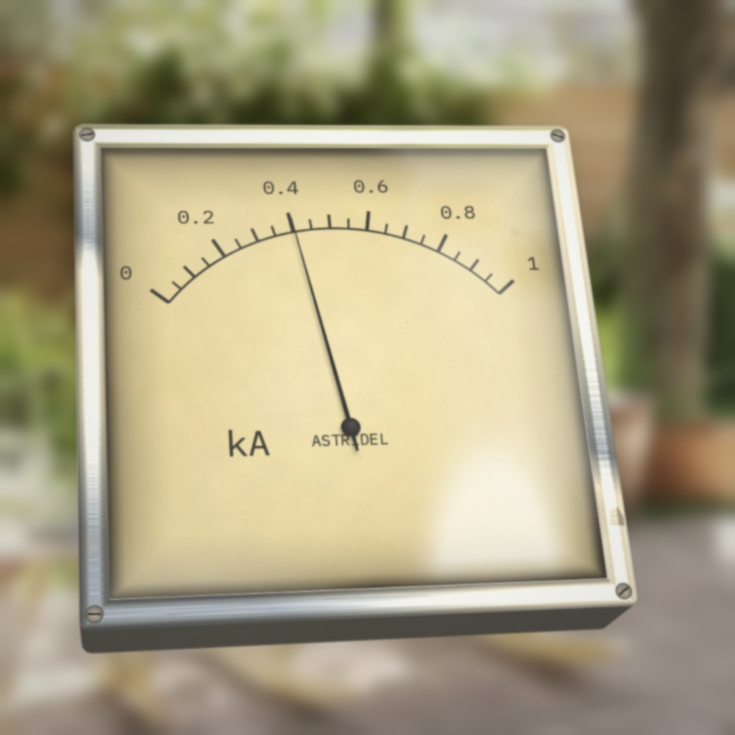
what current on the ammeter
0.4 kA
